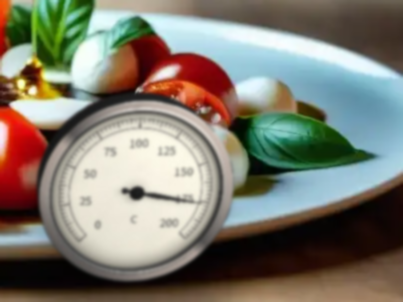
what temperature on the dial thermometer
175 °C
